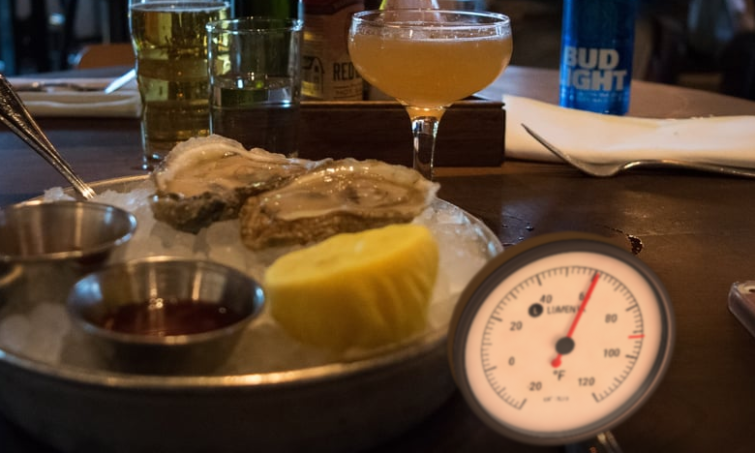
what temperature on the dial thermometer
60 °F
